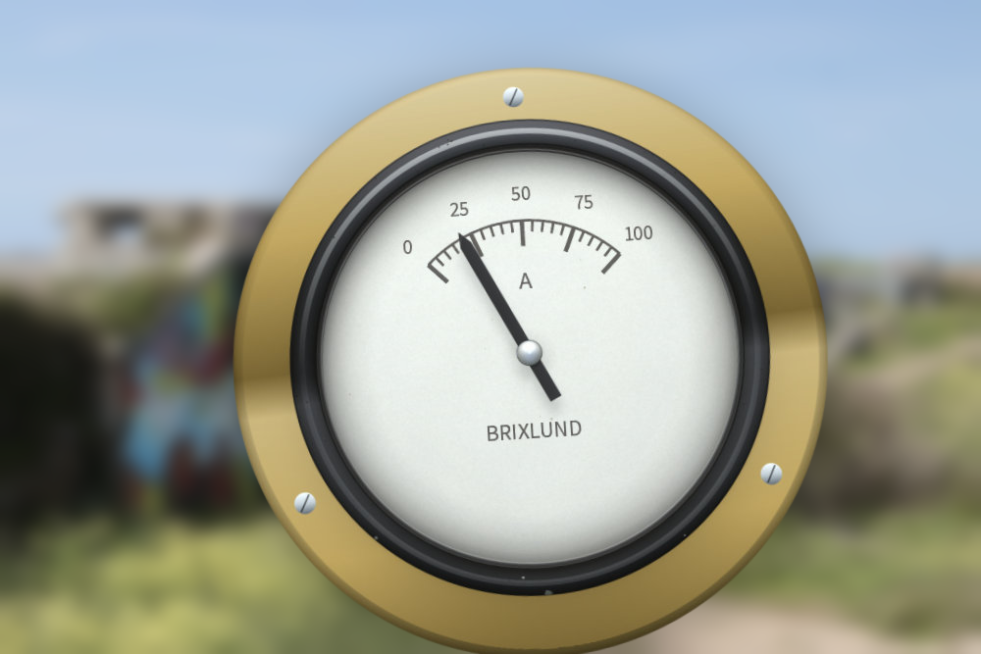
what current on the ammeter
20 A
